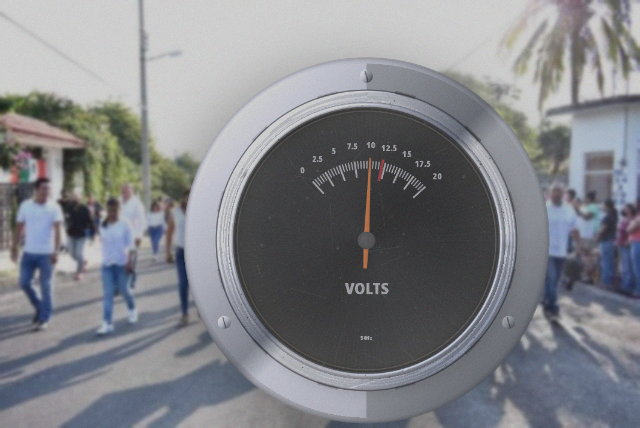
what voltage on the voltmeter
10 V
